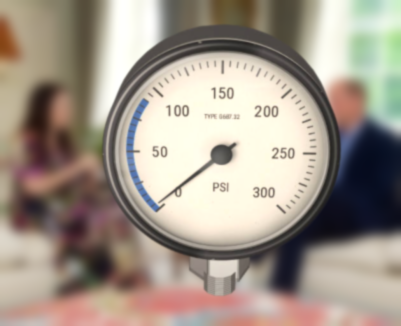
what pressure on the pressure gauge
5 psi
